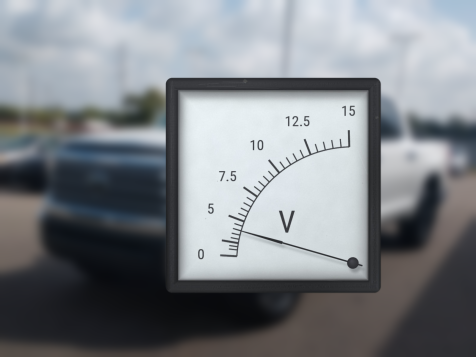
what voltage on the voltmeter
4 V
